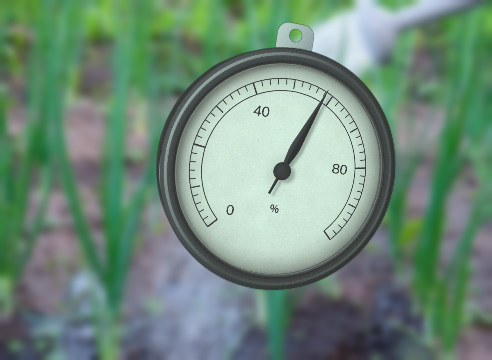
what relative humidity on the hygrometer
58 %
